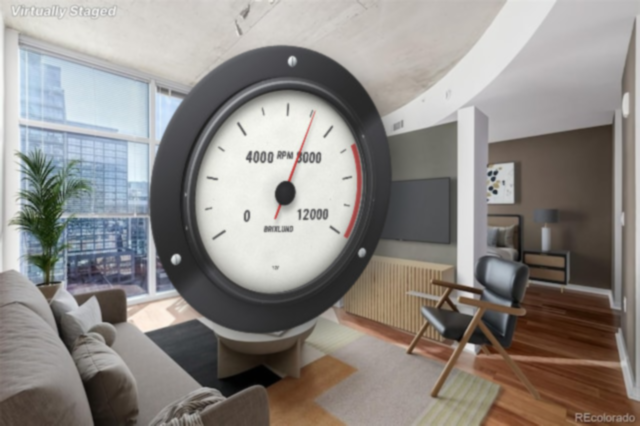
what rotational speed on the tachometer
7000 rpm
